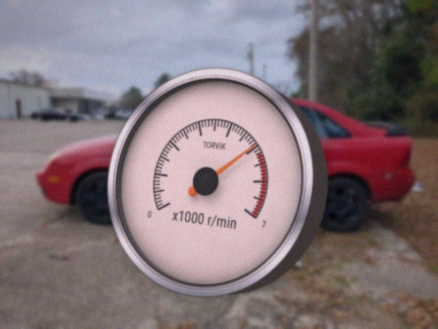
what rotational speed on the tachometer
5000 rpm
